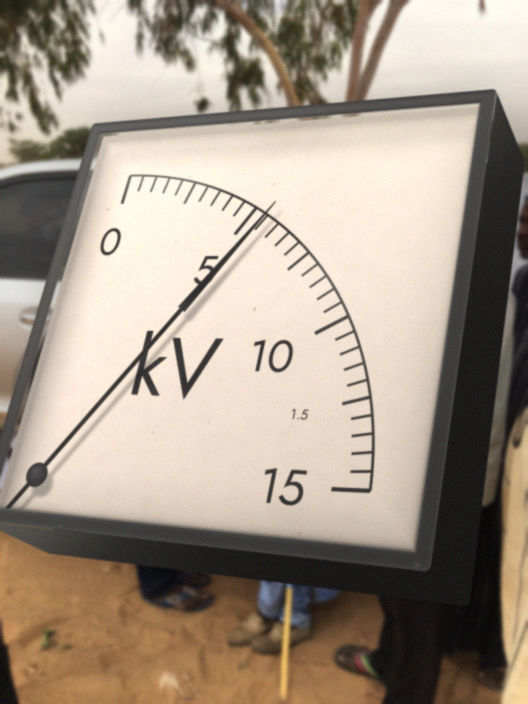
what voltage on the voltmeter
5.5 kV
